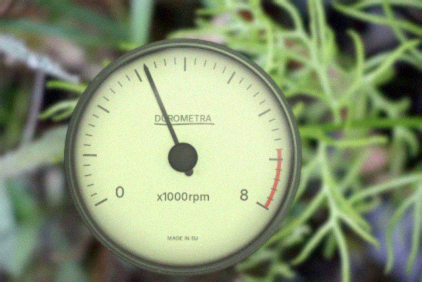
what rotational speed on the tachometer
3200 rpm
